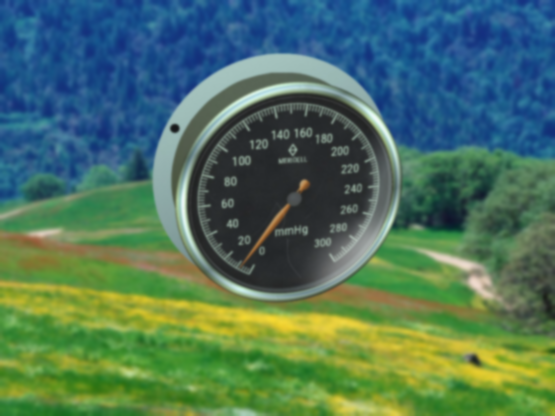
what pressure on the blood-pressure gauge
10 mmHg
